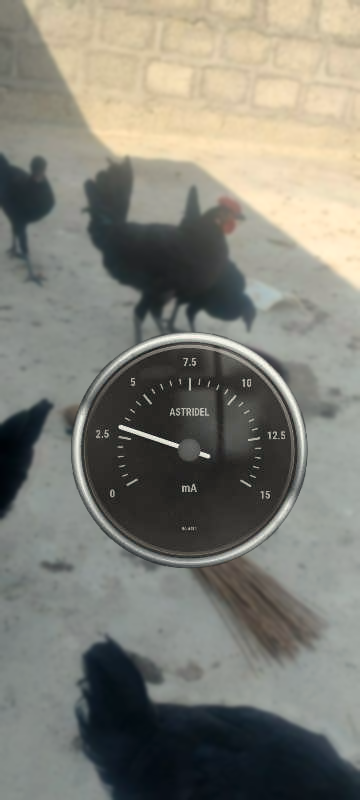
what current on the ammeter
3 mA
